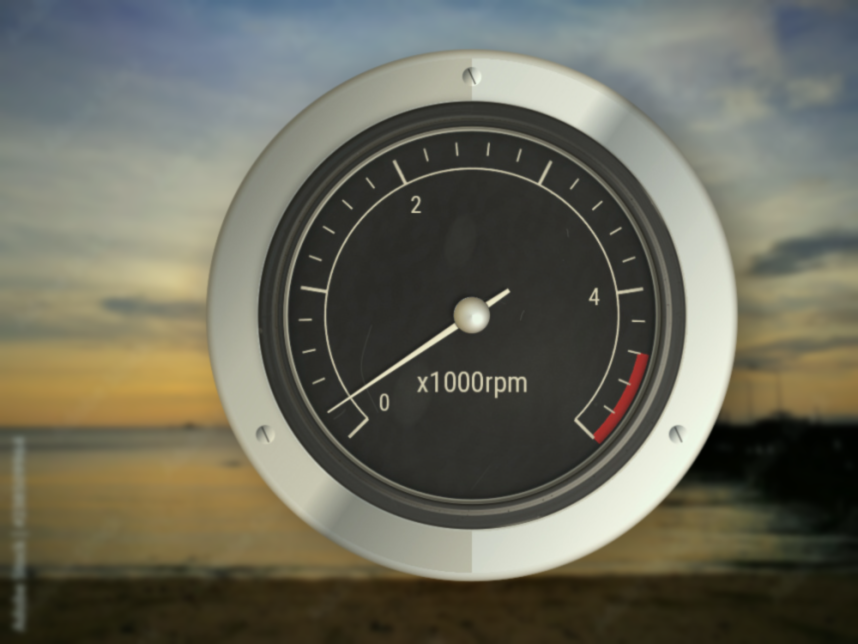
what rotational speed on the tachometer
200 rpm
